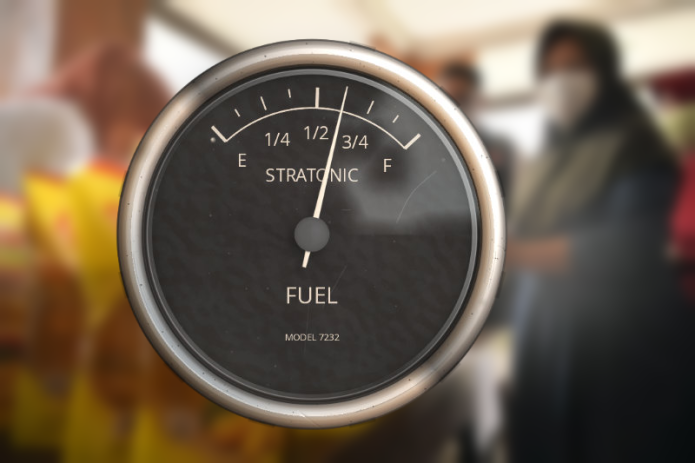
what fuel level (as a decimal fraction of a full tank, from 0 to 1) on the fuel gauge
0.625
